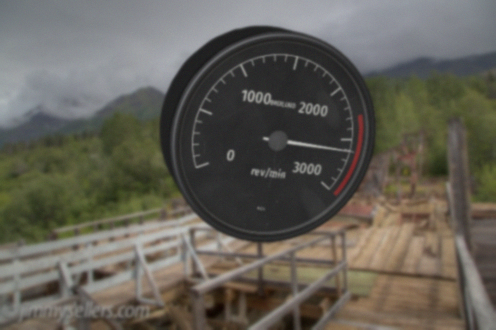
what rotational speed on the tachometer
2600 rpm
